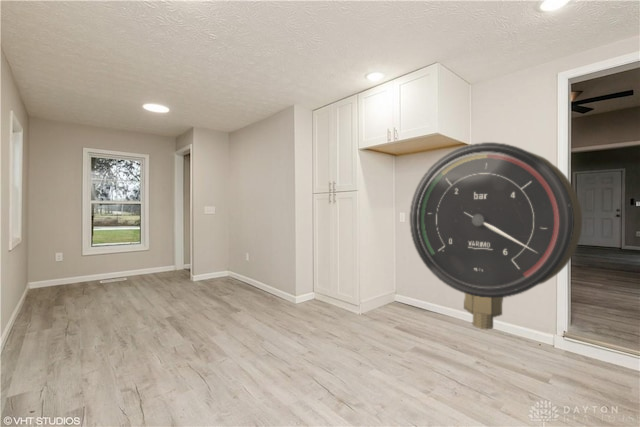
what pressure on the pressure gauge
5.5 bar
